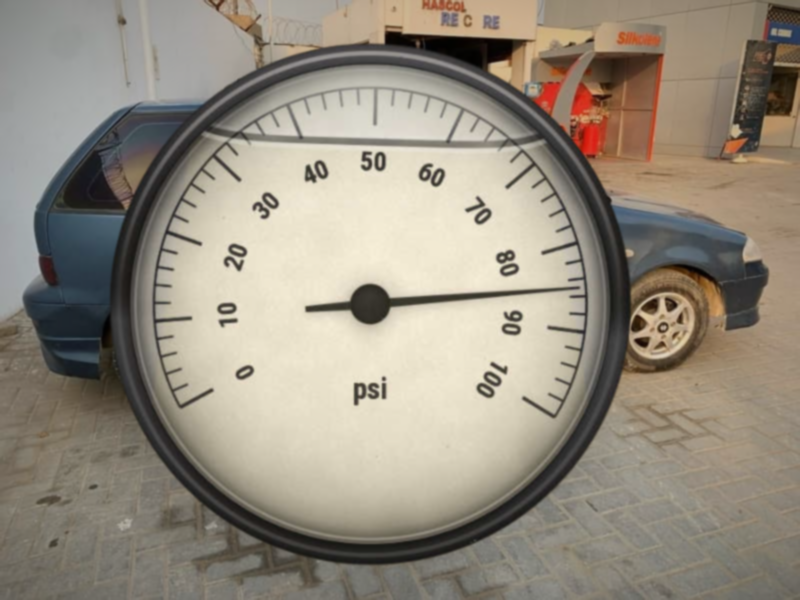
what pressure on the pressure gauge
85 psi
